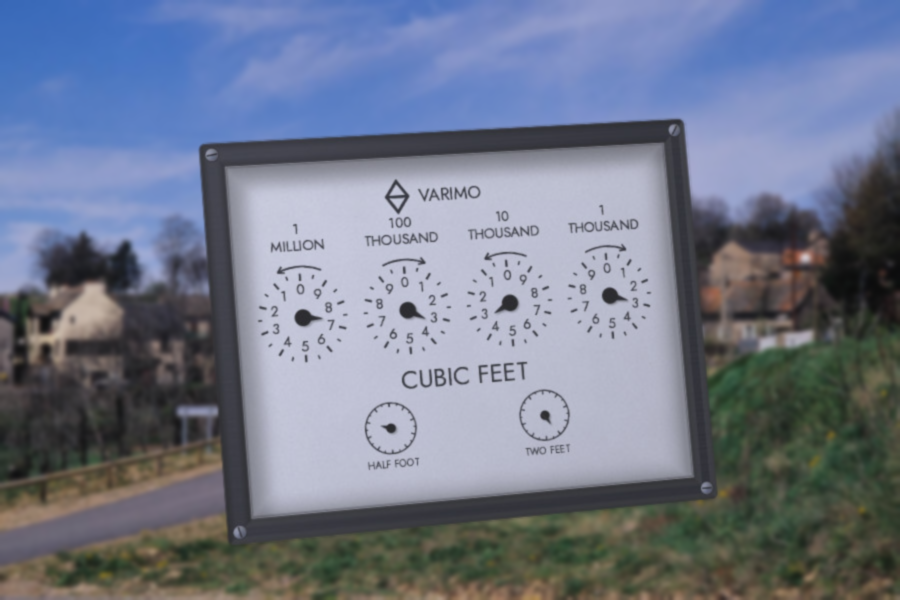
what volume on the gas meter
733300 ft³
